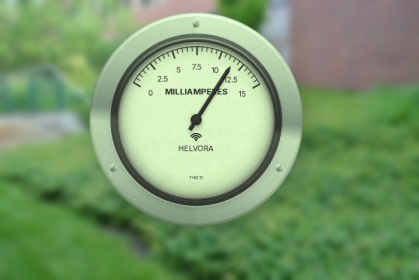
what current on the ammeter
11.5 mA
